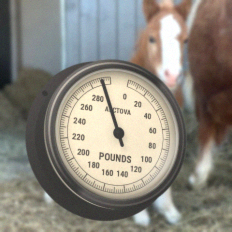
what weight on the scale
290 lb
